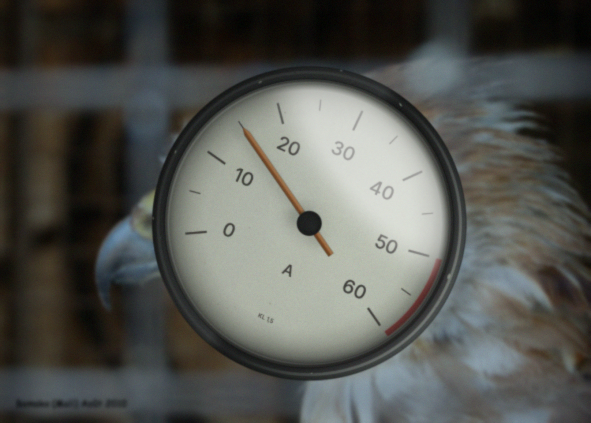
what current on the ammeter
15 A
